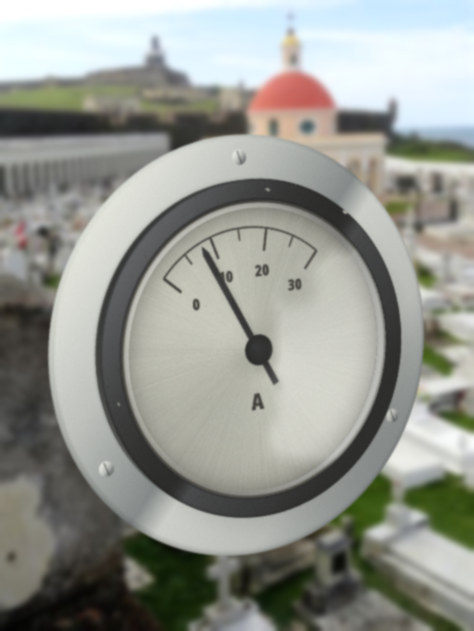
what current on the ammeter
7.5 A
